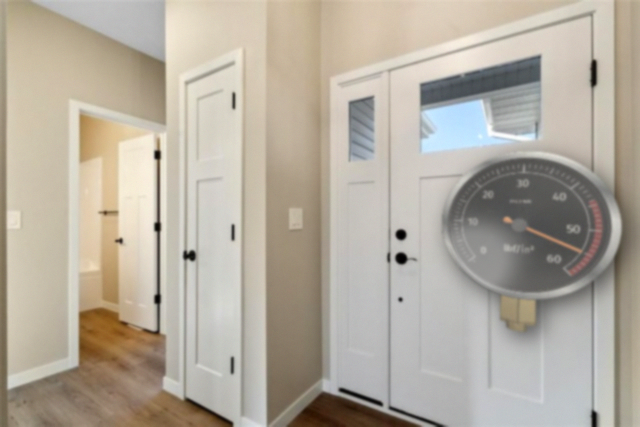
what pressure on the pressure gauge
55 psi
